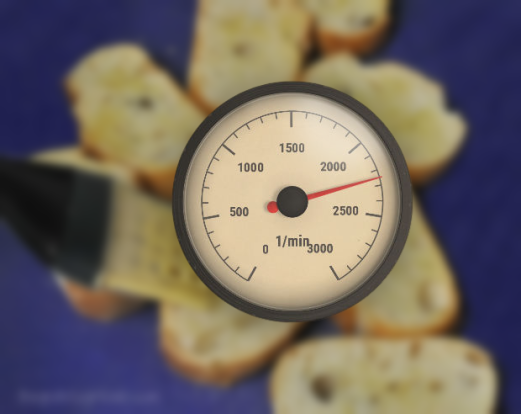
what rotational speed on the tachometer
2250 rpm
